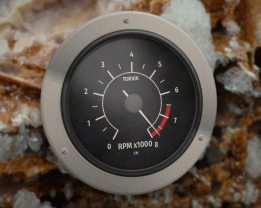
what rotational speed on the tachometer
7750 rpm
